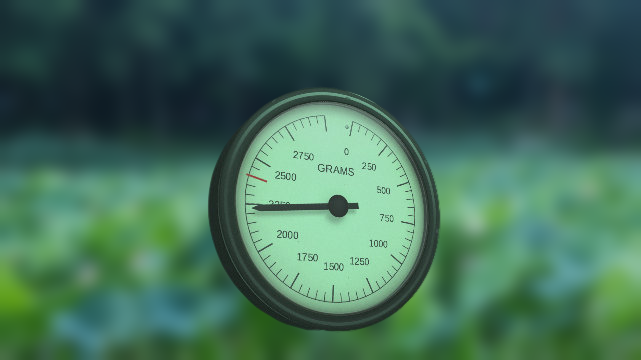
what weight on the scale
2225 g
